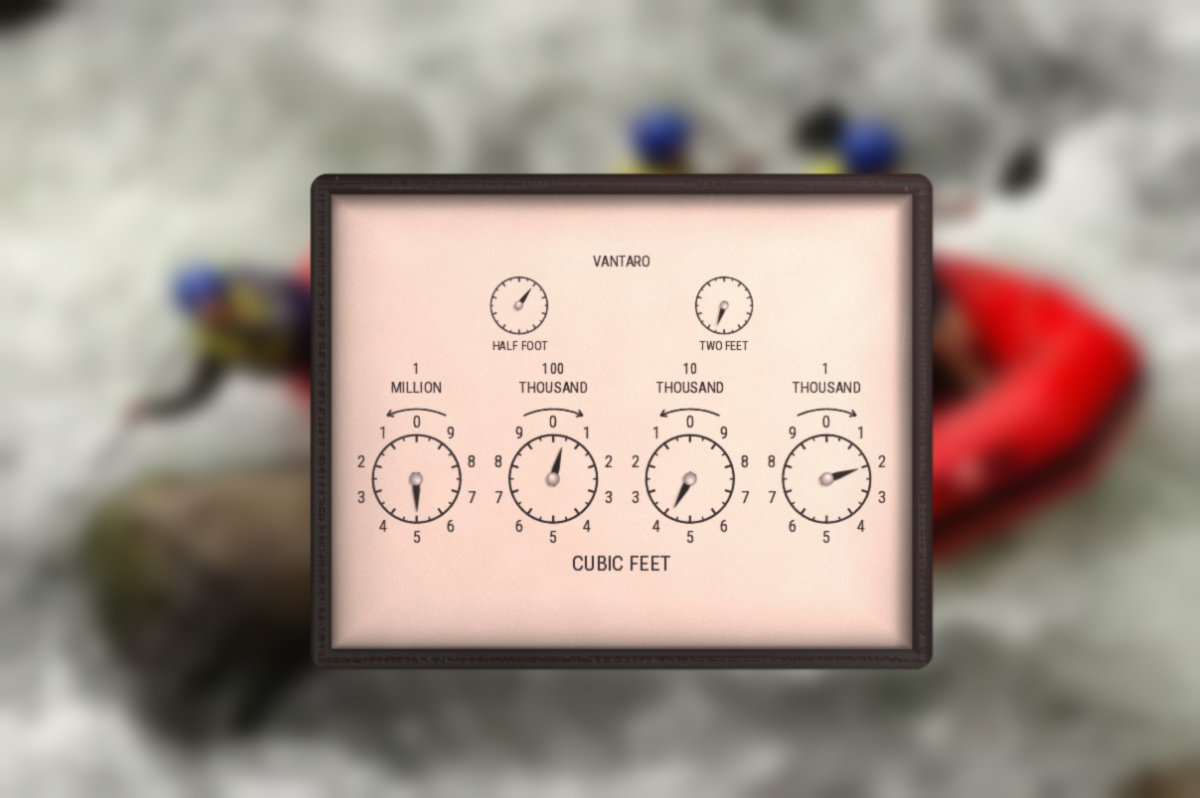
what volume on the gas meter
504200 ft³
